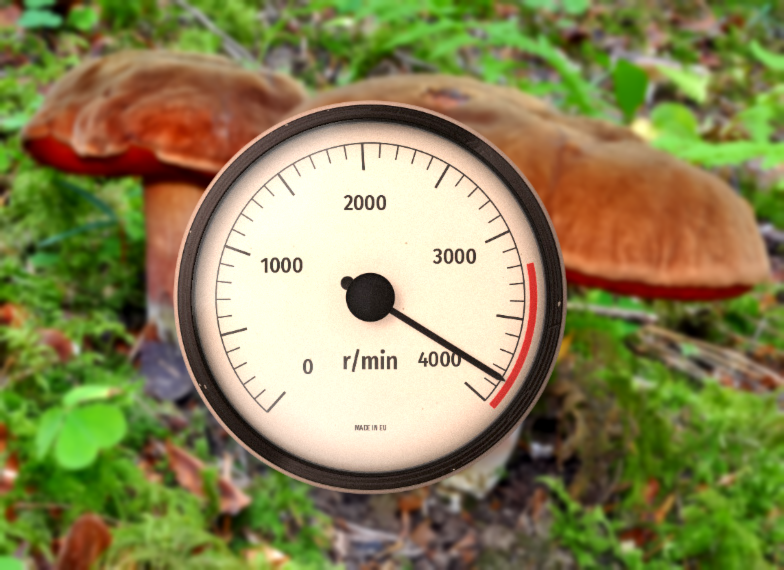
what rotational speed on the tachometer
3850 rpm
